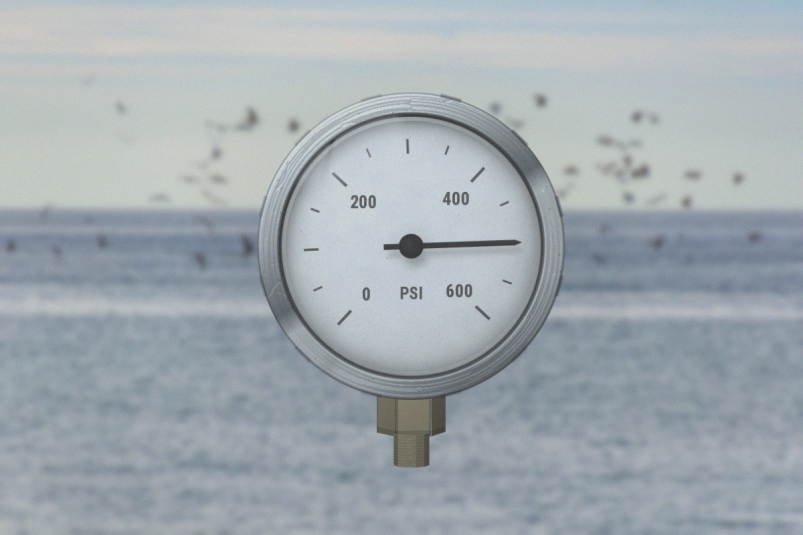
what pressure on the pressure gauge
500 psi
